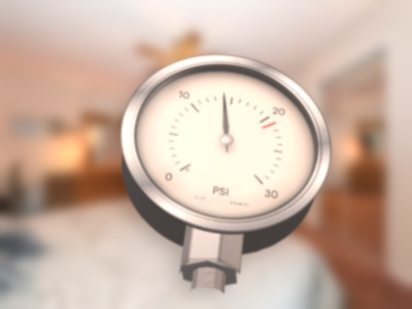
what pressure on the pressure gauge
14 psi
